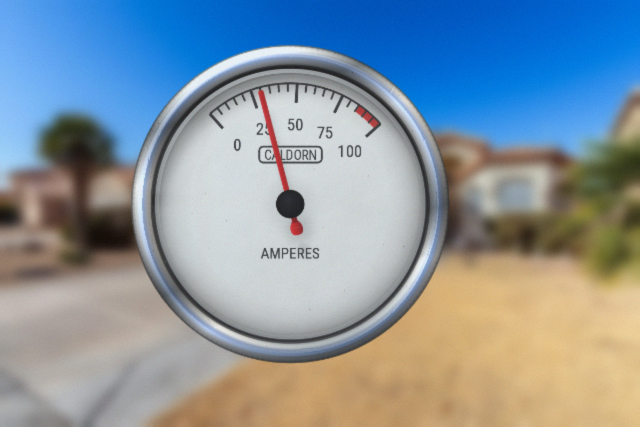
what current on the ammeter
30 A
